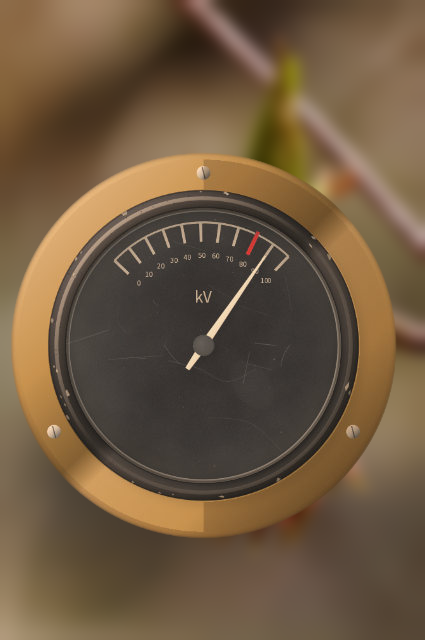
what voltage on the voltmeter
90 kV
